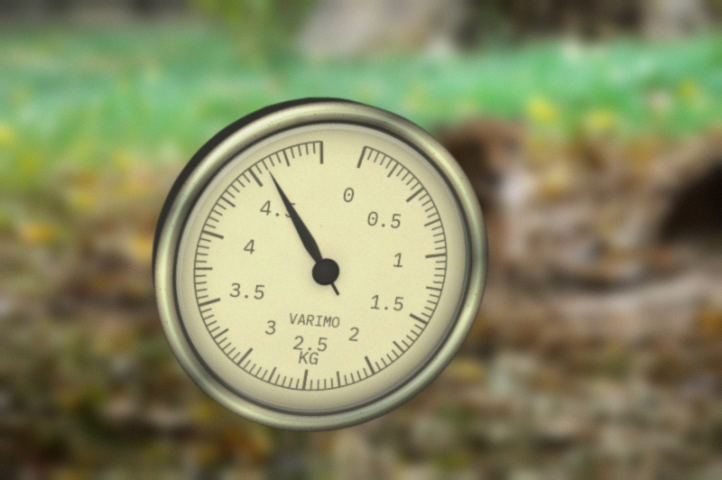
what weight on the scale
4.6 kg
